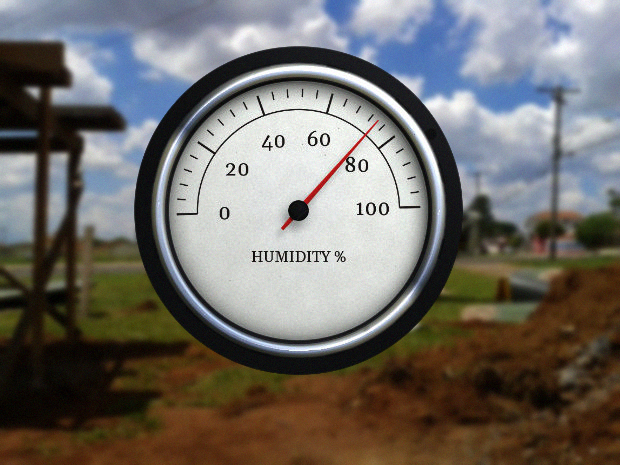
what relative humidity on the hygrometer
74 %
